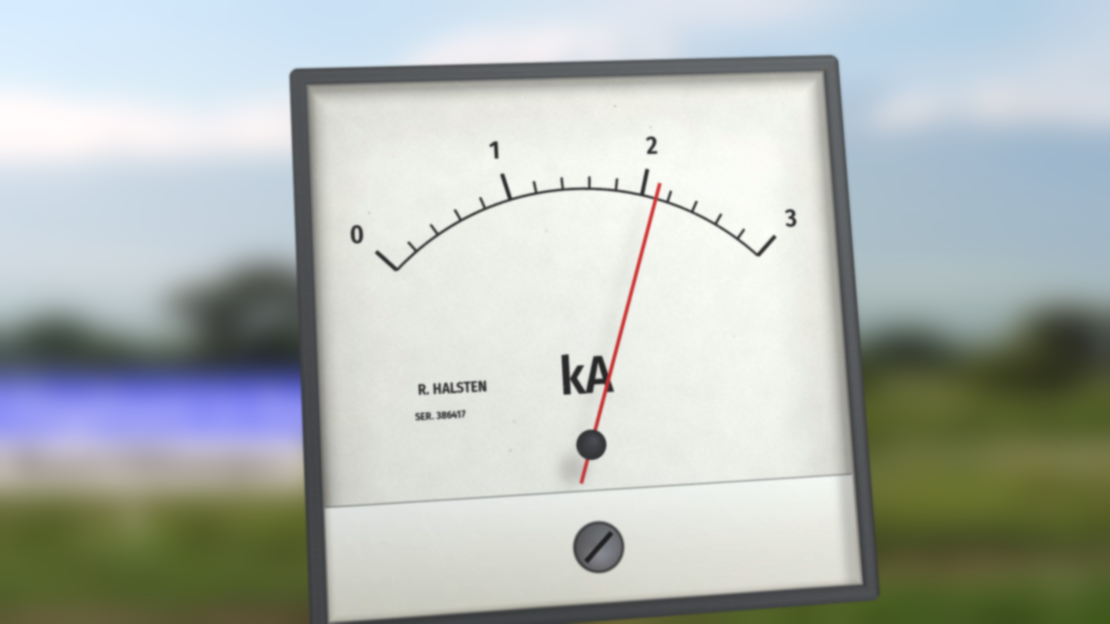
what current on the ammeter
2.1 kA
